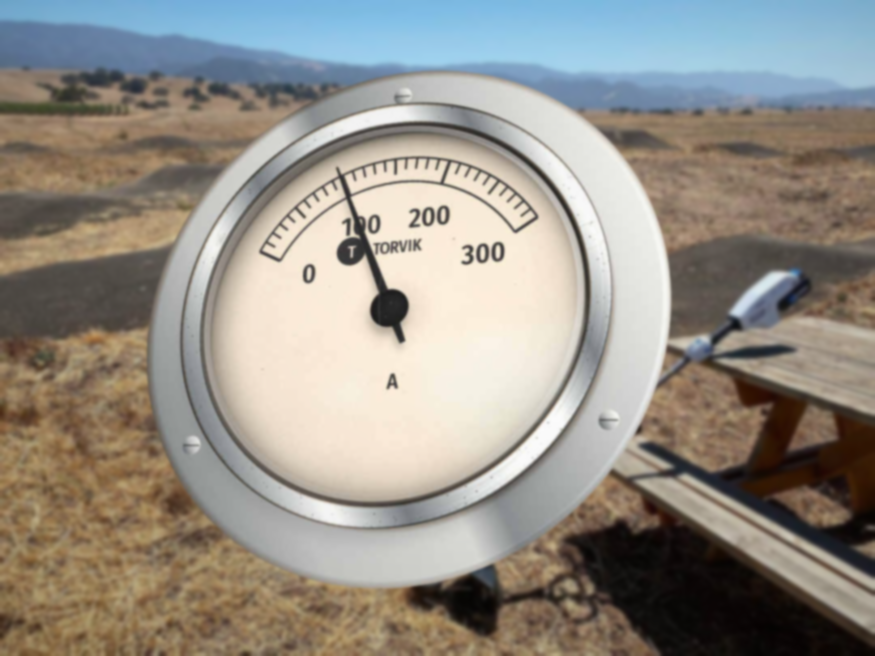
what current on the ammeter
100 A
